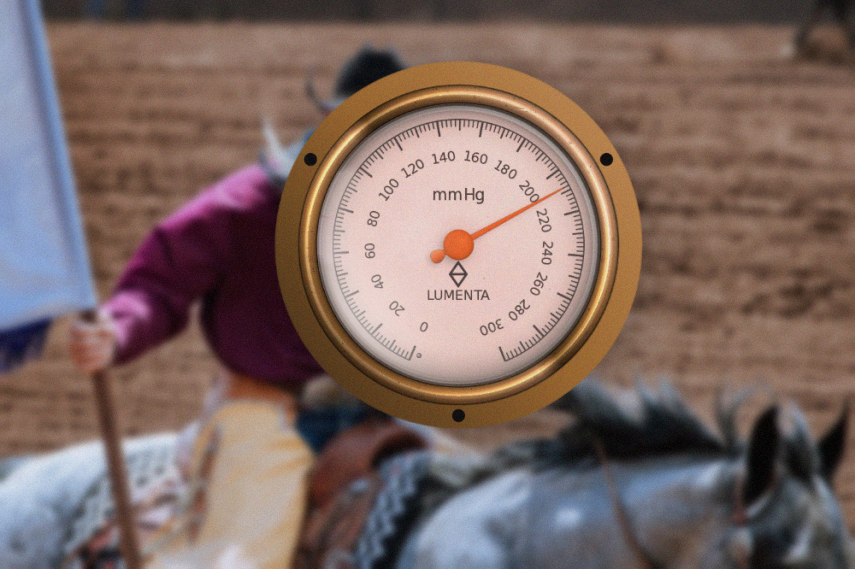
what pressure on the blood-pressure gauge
208 mmHg
